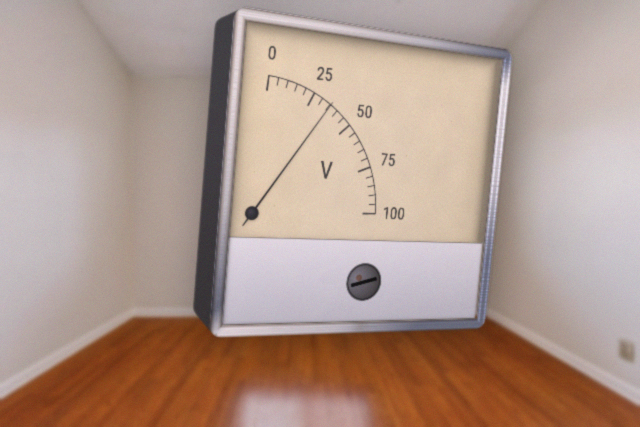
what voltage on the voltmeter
35 V
